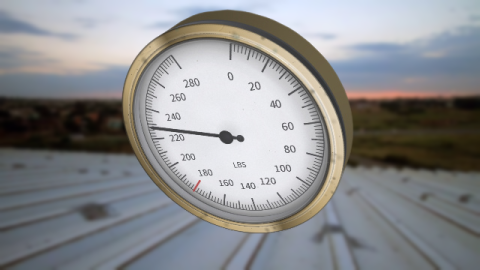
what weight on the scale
230 lb
